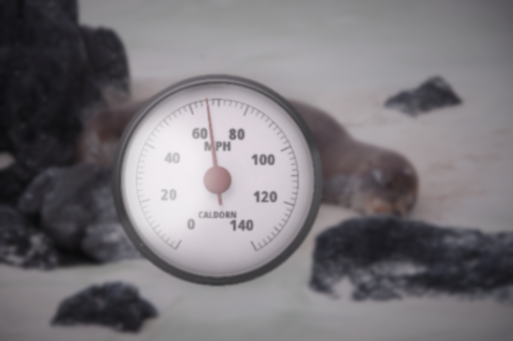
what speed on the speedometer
66 mph
